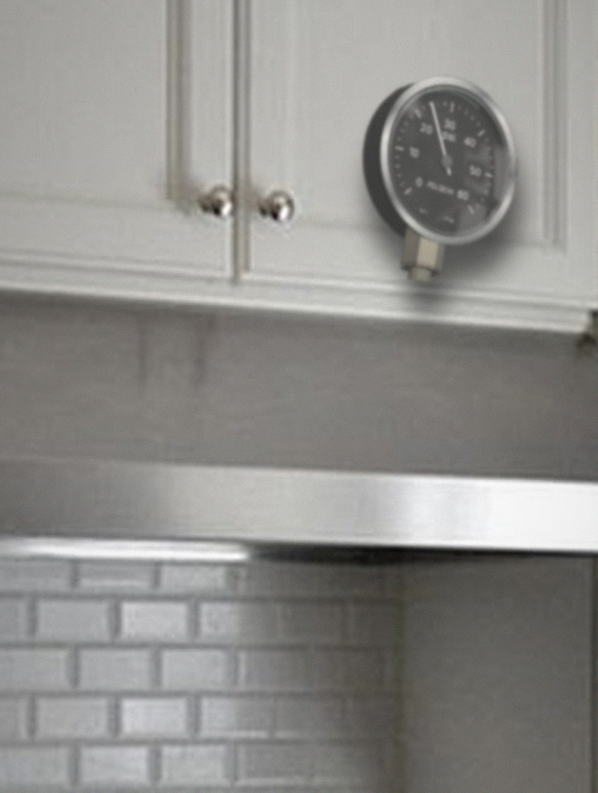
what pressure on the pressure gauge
24 psi
